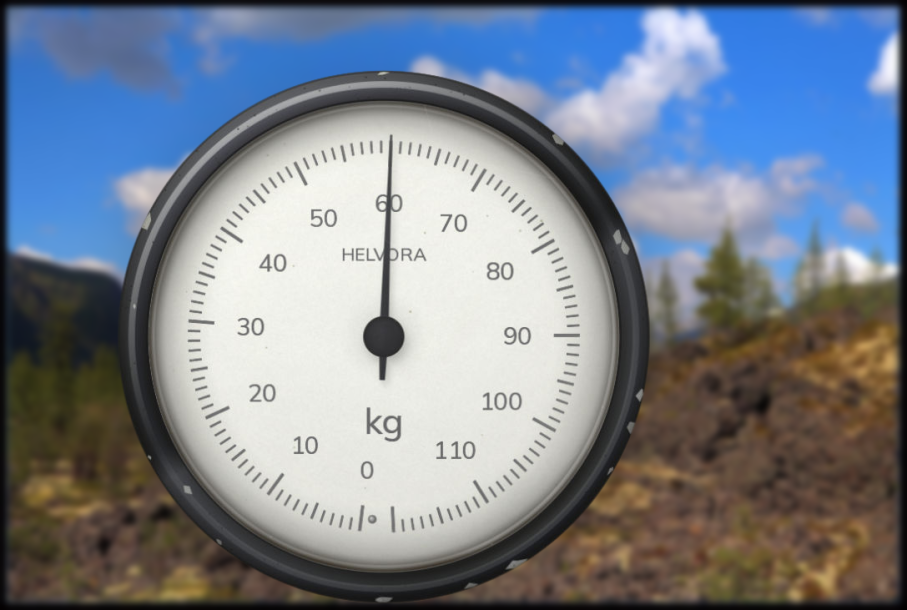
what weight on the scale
60 kg
